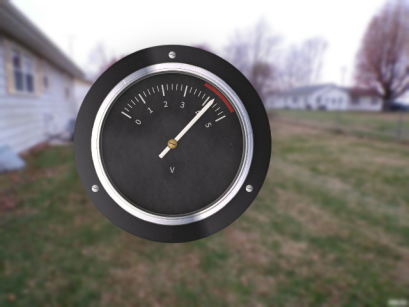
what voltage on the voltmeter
4.2 V
